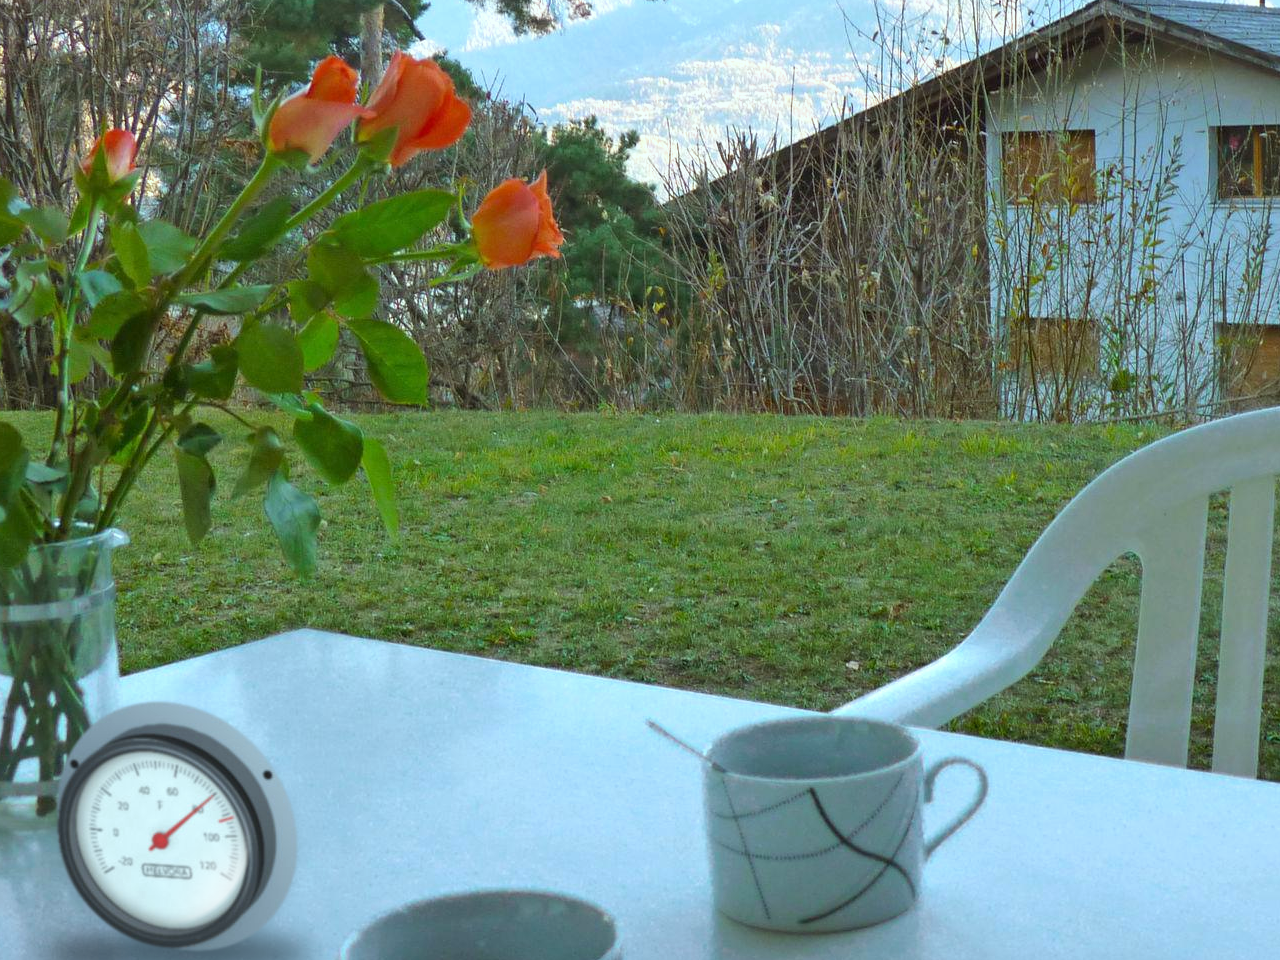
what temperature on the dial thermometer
80 °F
